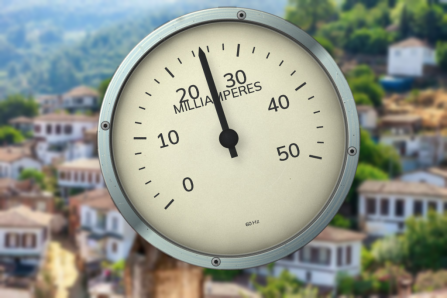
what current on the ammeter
25 mA
